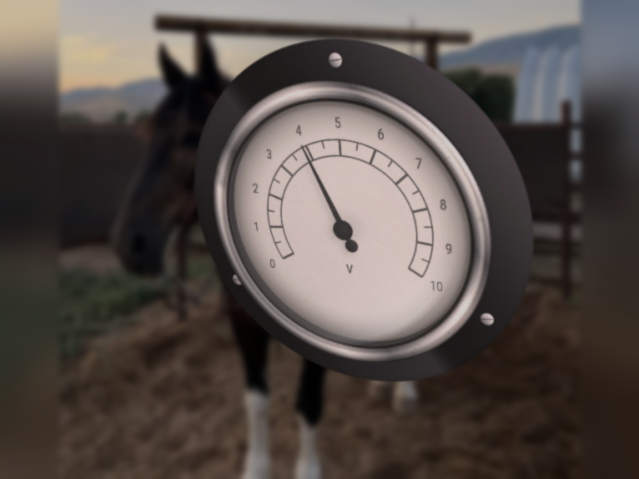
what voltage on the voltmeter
4 V
